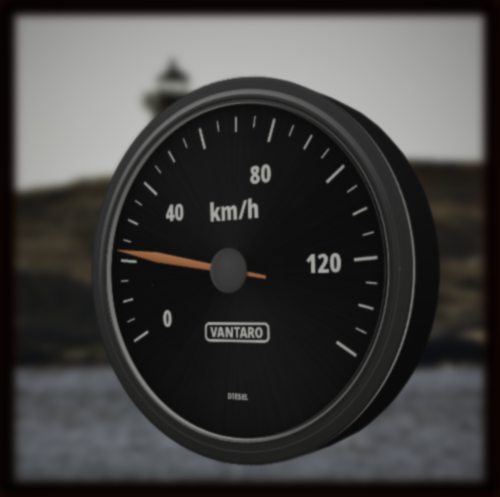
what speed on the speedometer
22.5 km/h
